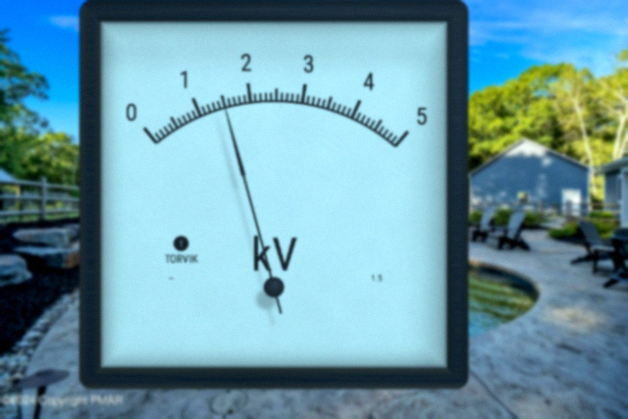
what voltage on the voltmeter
1.5 kV
